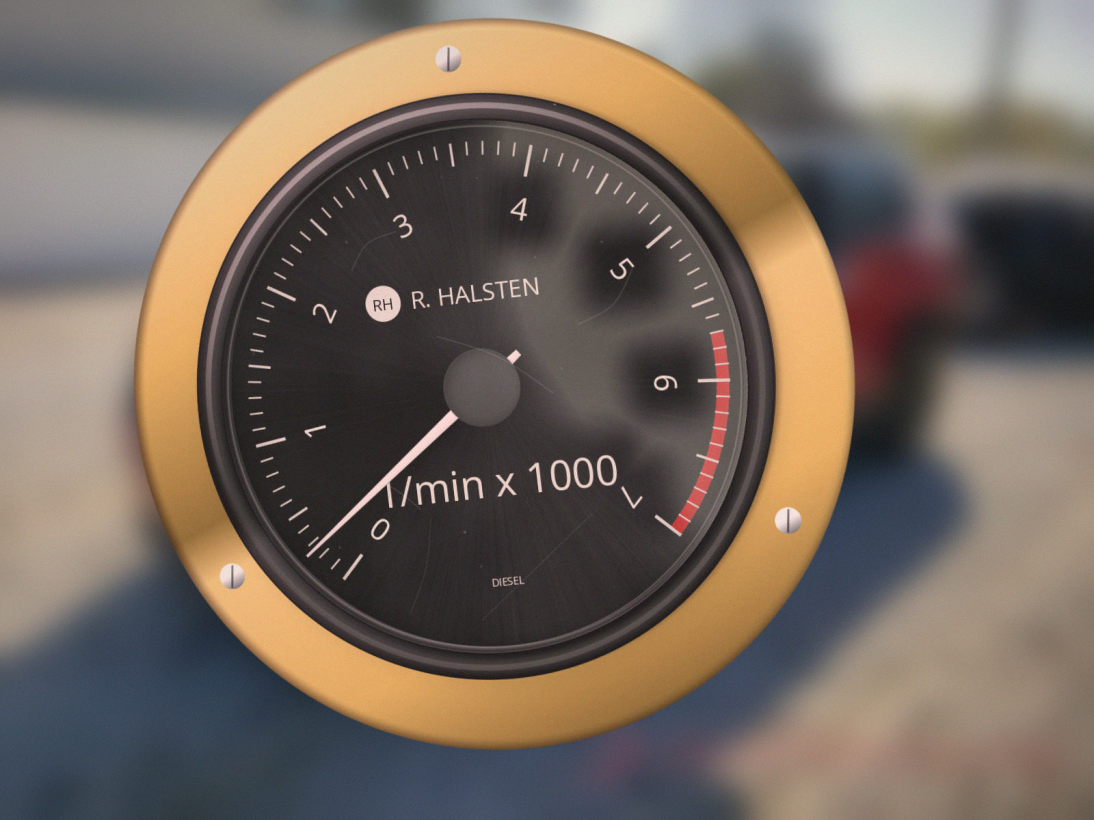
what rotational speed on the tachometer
250 rpm
